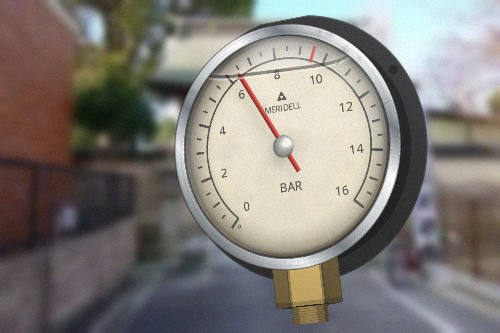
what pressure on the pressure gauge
6.5 bar
